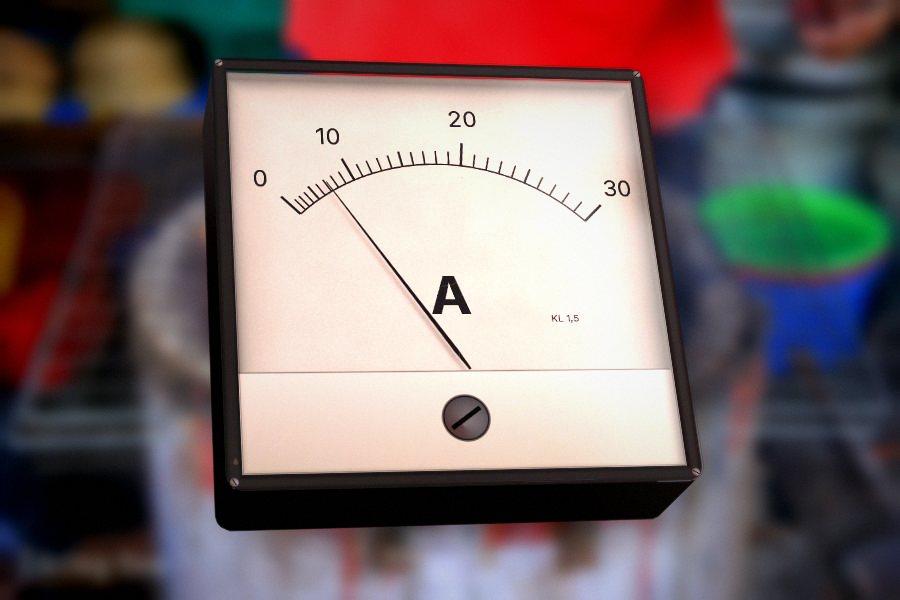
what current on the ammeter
7 A
